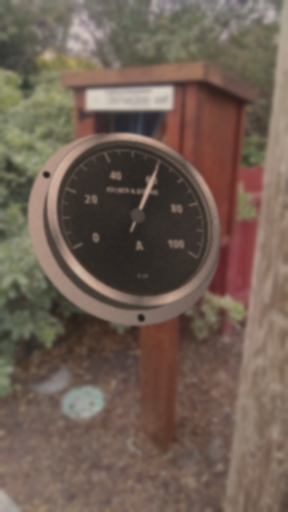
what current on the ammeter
60 A
